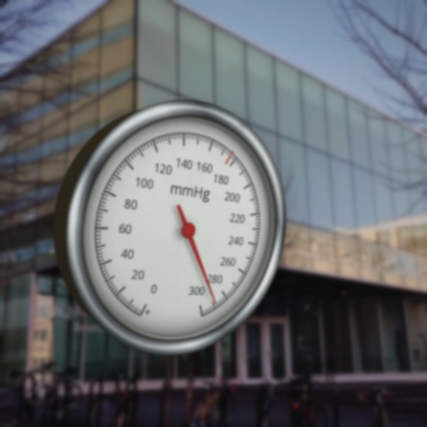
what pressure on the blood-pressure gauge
290 mmHg
